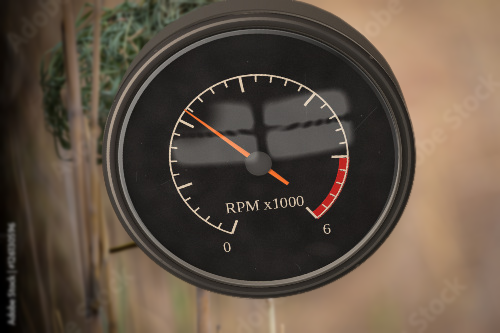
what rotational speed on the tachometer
2200 rpm
